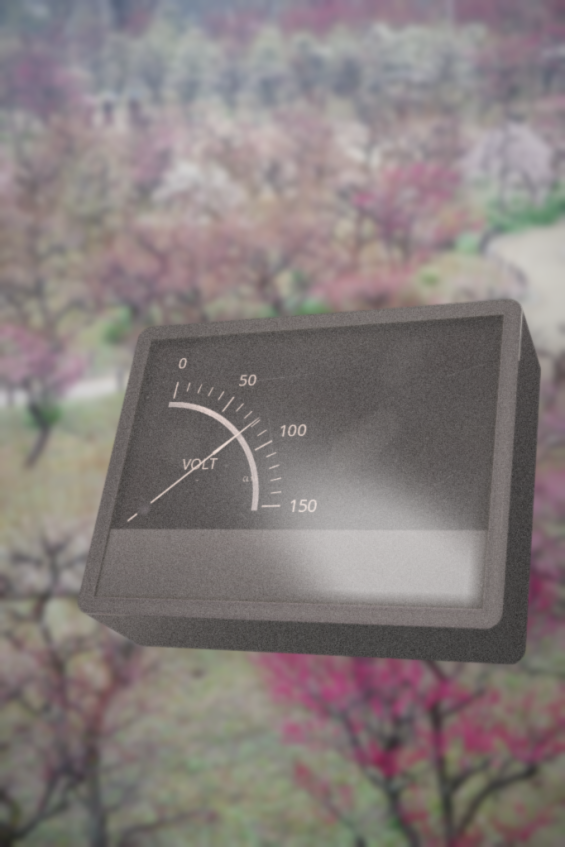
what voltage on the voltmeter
80 V
